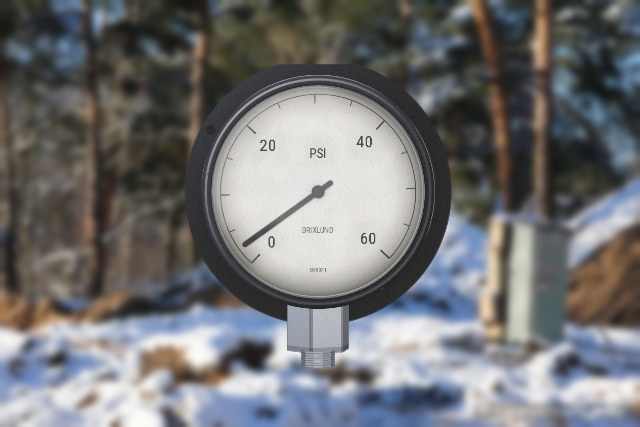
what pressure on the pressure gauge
2.5 psi
